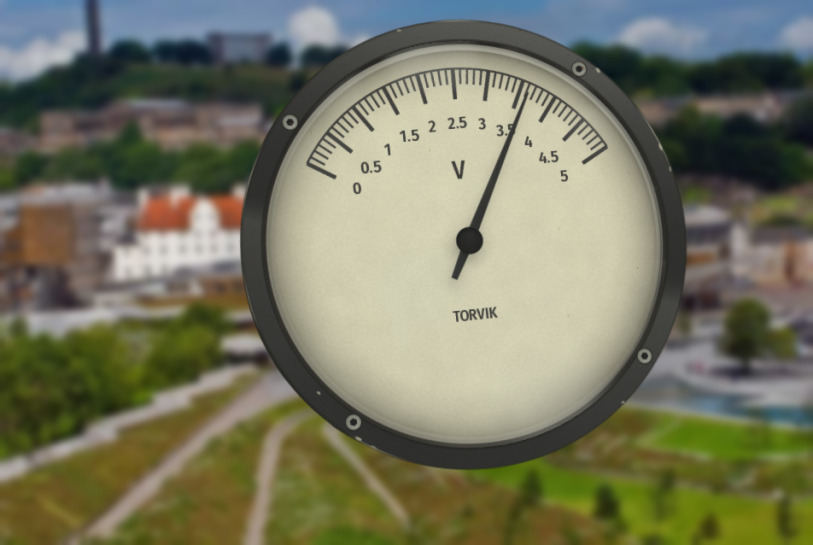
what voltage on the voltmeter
3.6 V
